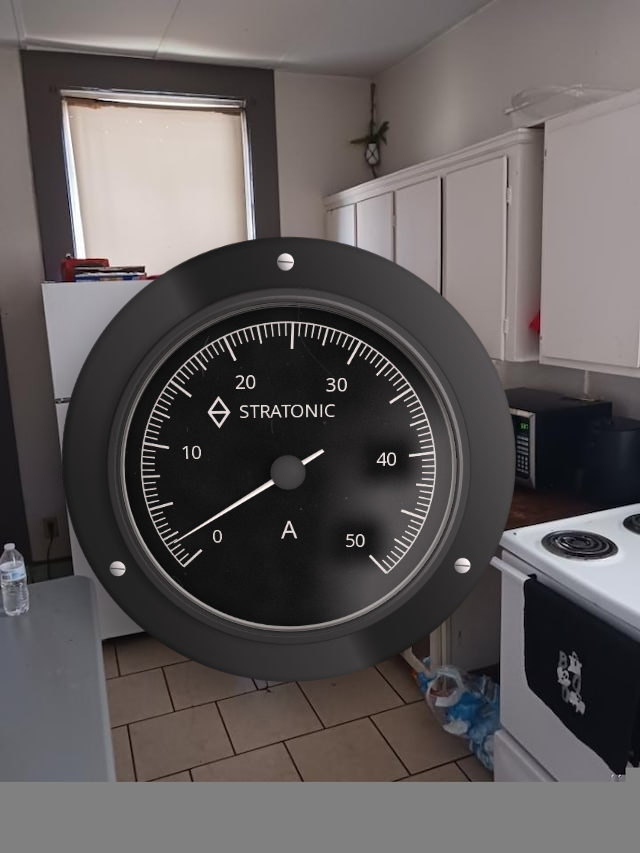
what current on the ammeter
2 A
